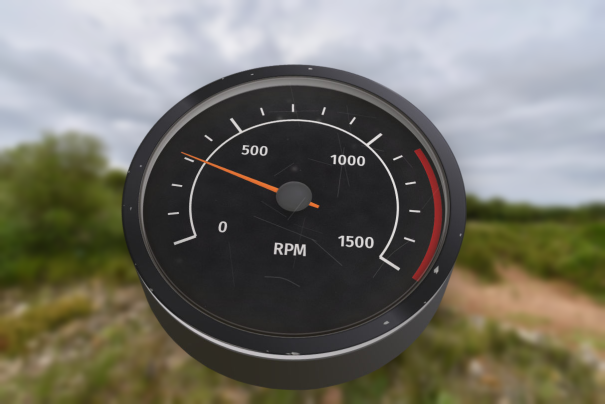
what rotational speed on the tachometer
300 rpm
